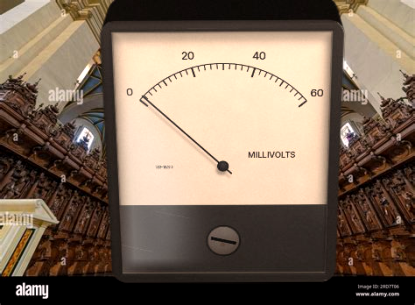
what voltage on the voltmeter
2 mV
